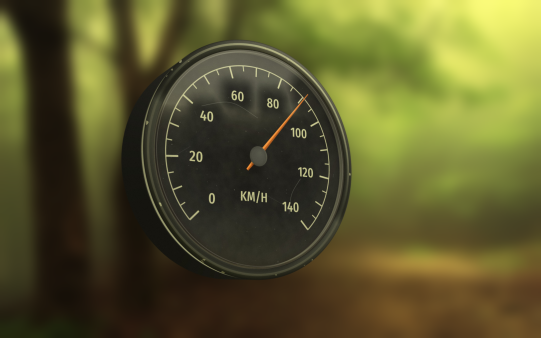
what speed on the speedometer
90 km/h
